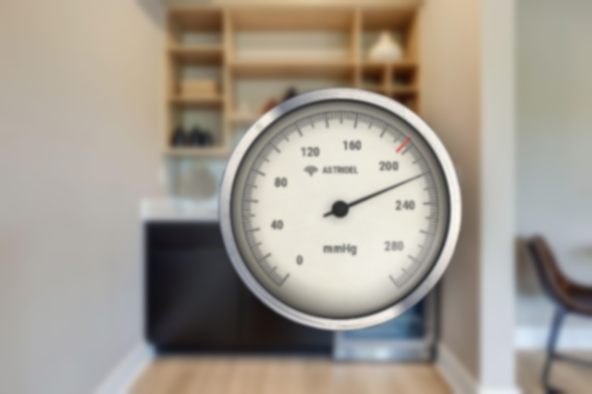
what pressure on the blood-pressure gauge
220 mmHg
